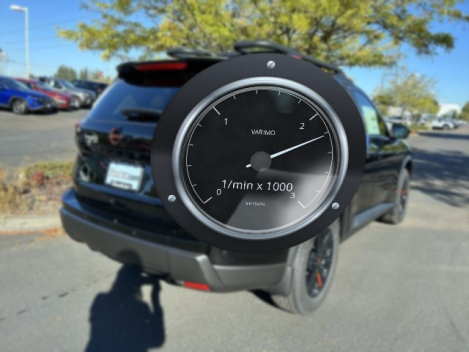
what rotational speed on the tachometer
2200 rpm
